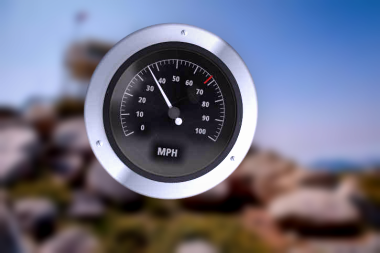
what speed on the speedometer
36 mph
